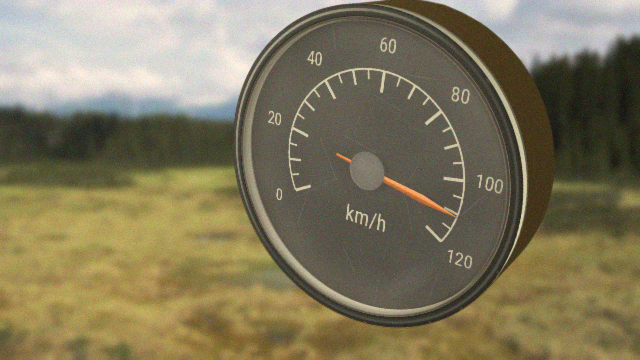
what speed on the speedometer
110 km/h
